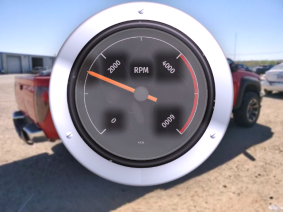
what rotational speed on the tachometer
1500 rpm
